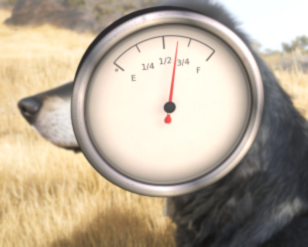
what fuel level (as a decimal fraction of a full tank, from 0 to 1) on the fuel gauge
0.625
